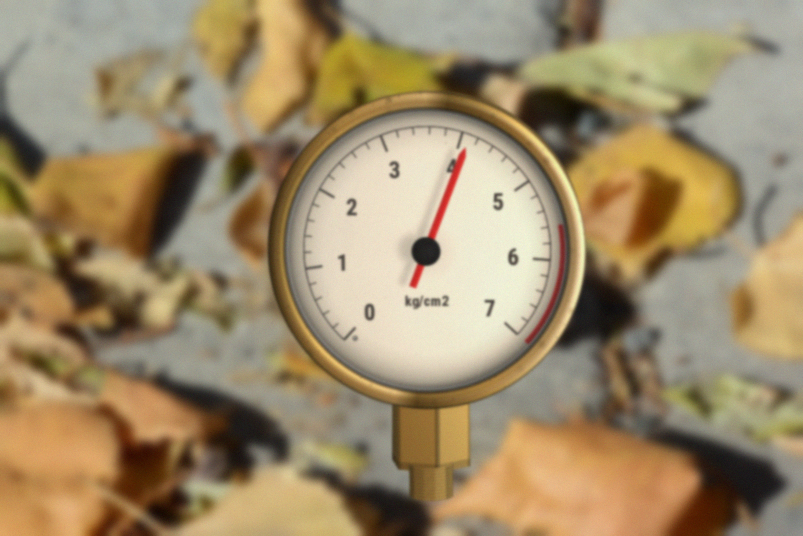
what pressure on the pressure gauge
4.1 kg/cm²
